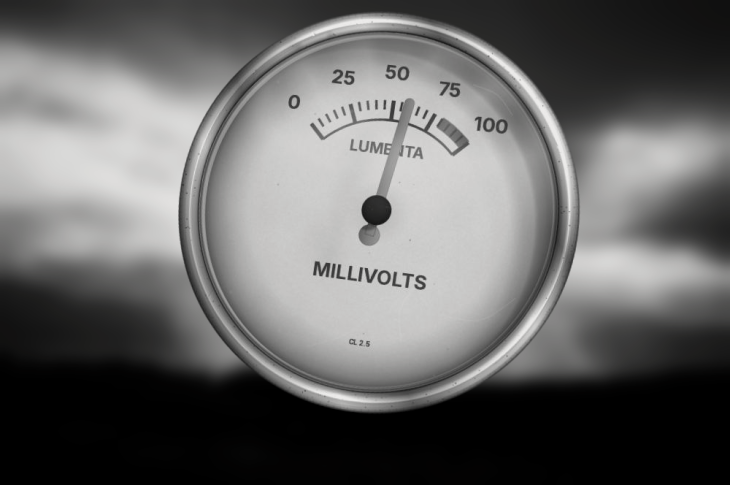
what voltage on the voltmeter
60 mV
